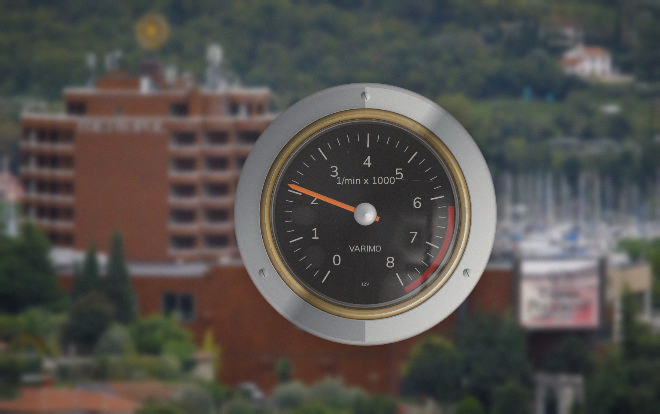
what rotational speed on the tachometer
2100 rpm
